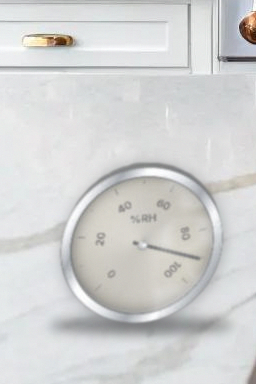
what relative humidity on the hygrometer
90 %
